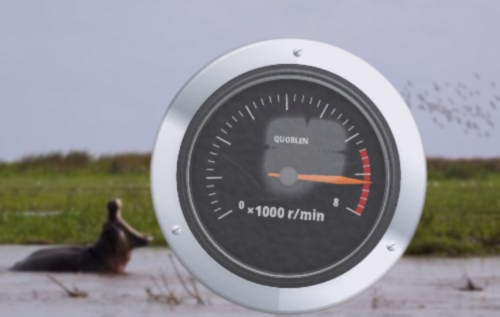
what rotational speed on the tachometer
7200 rpm
